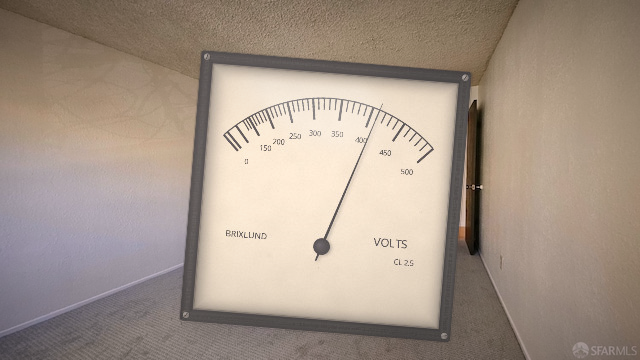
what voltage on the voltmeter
410 V
